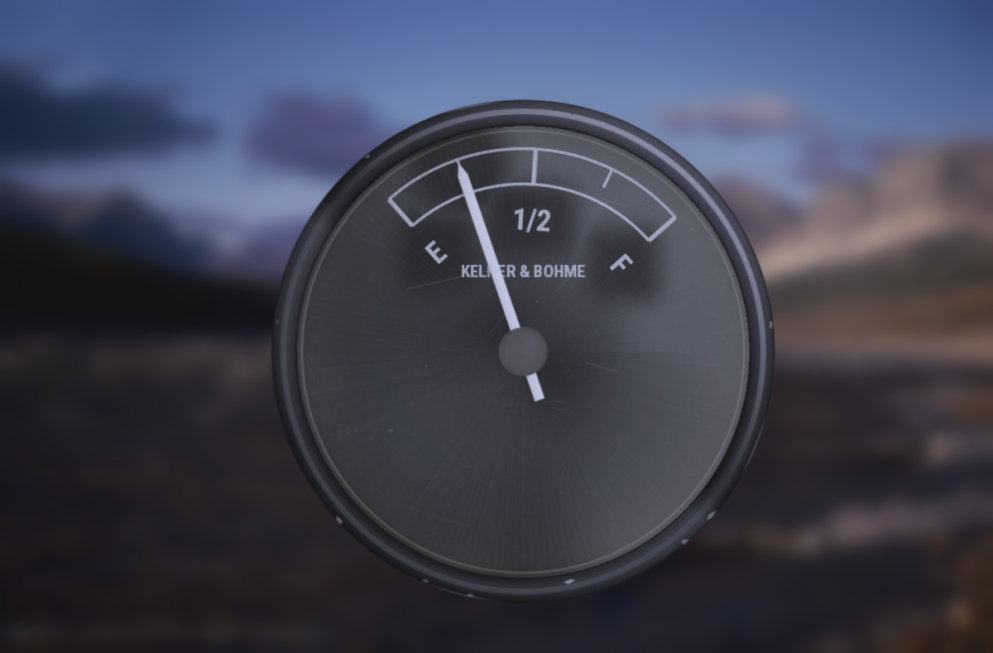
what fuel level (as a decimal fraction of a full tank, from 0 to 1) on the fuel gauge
0.25
